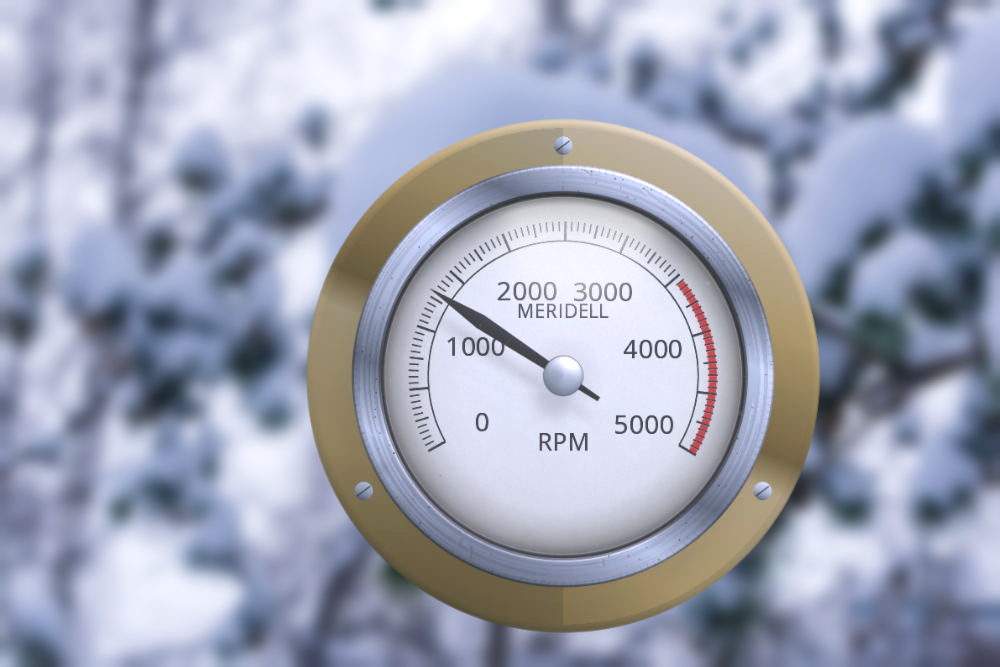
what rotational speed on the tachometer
1300 rpm
